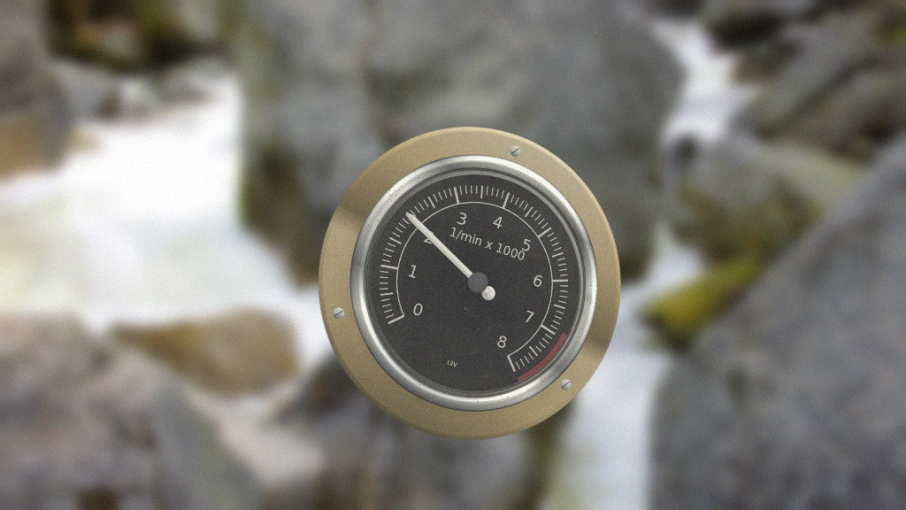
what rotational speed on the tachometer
2000 rpm
